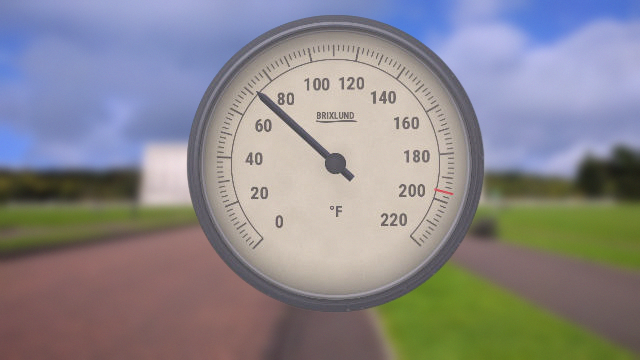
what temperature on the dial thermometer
72 °F
